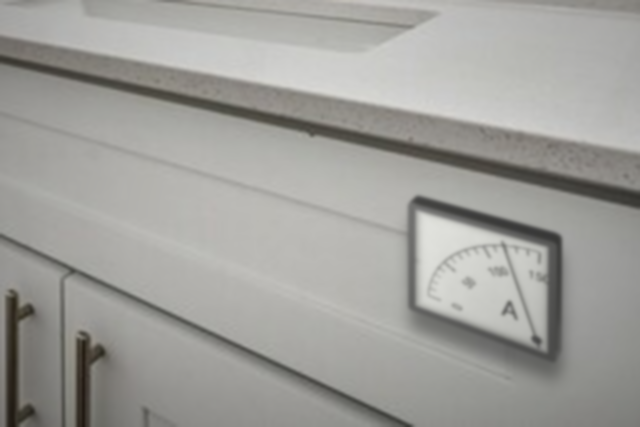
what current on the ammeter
120 A
